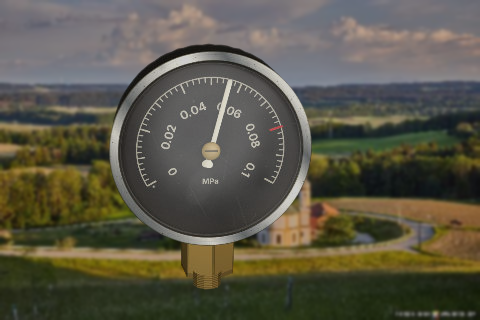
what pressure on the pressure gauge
0.056 MPa
